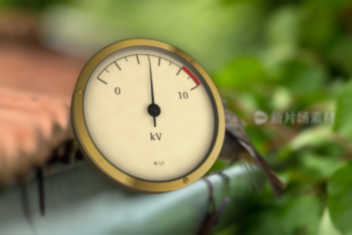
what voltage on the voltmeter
5 kV
